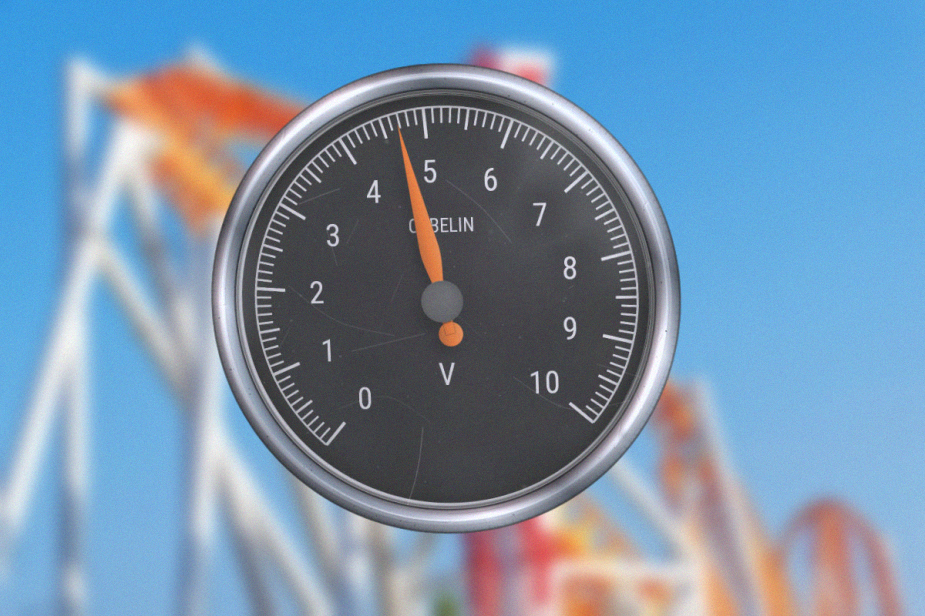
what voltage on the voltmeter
4.7 V
